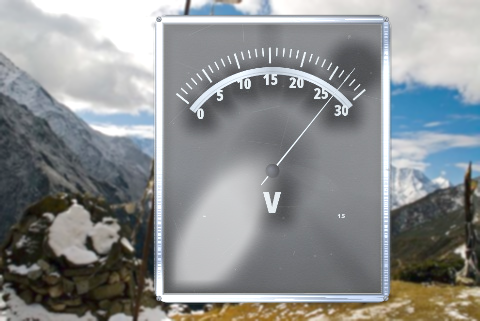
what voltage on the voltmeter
27 V
